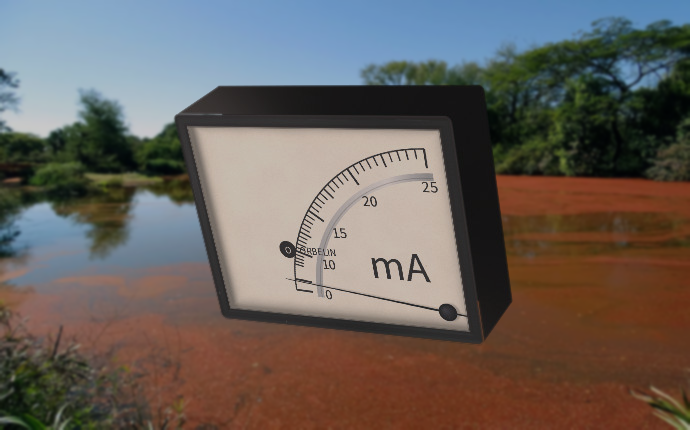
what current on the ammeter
5 mA
